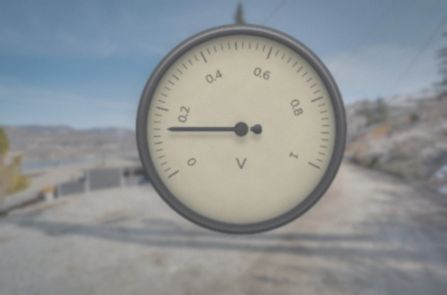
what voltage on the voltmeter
0.14 V
